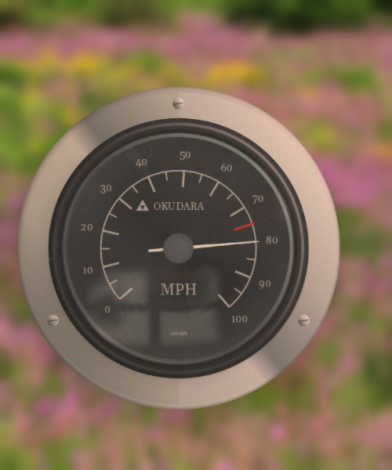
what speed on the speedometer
80 mph
